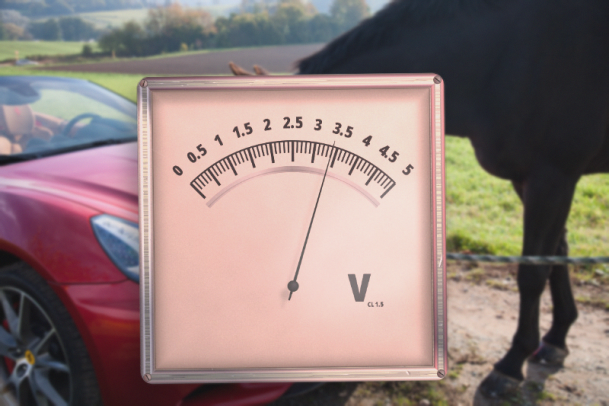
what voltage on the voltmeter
3.4 V
